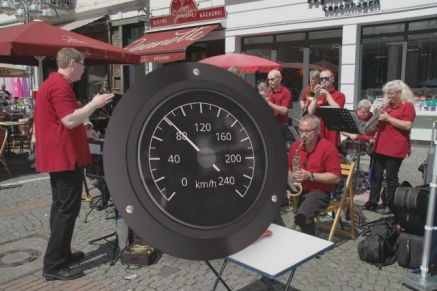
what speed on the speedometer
80 km/h
